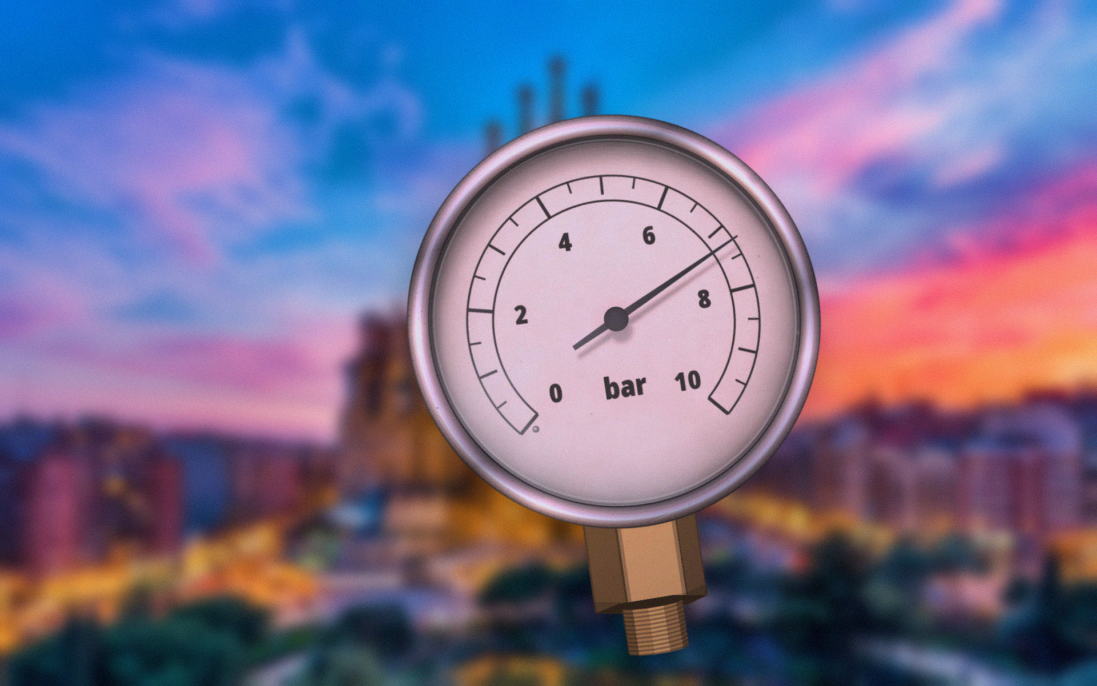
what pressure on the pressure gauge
7.25 bar
